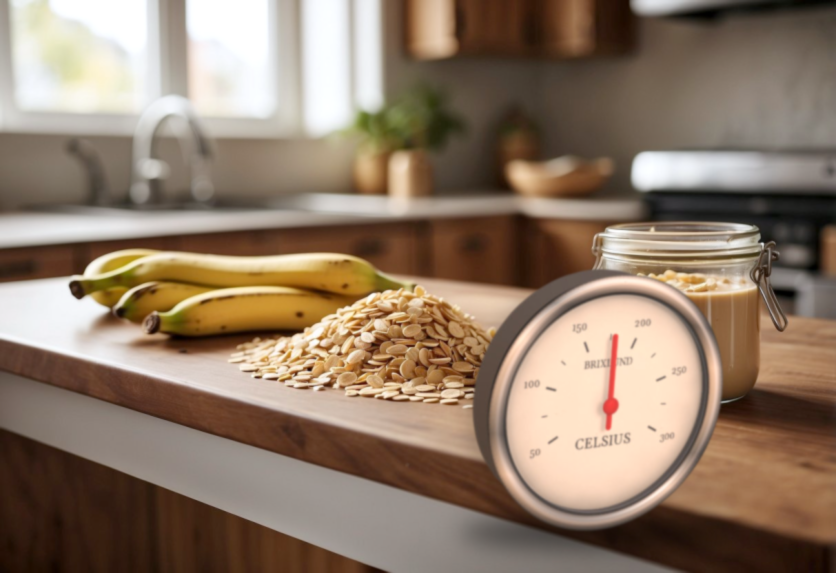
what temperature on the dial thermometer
175 °C
